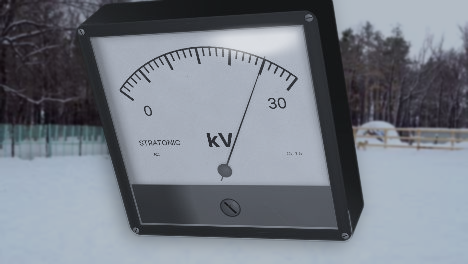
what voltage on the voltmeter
25 kV
